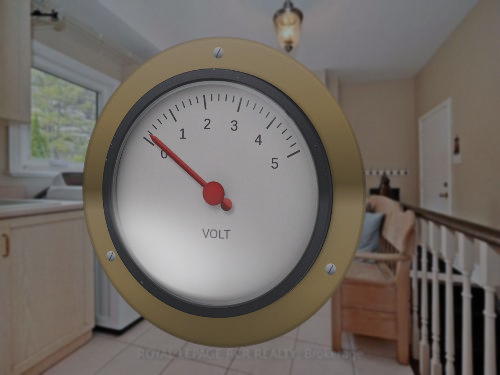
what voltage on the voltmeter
0.2 V
